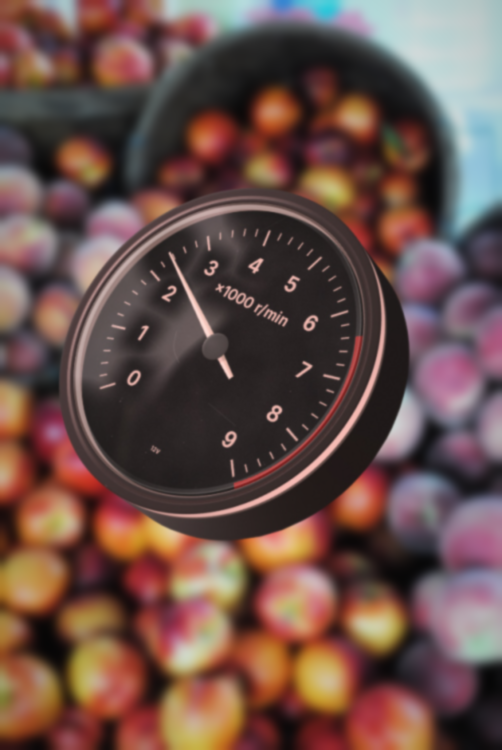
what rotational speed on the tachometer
2400 rpm
